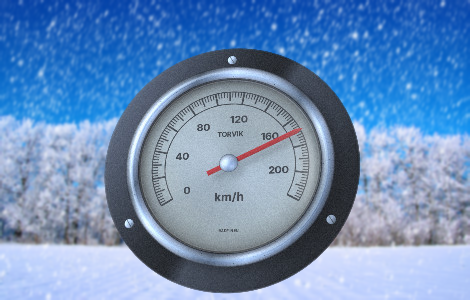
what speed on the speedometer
170 km/h
